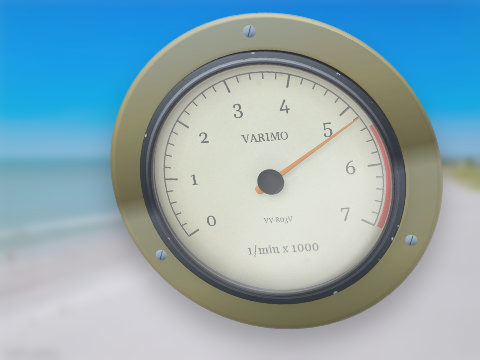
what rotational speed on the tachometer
5200 rpm
